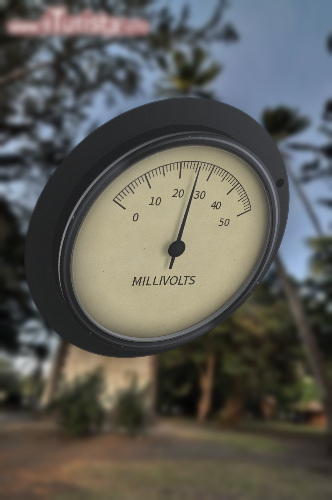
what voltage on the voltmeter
25 mV
